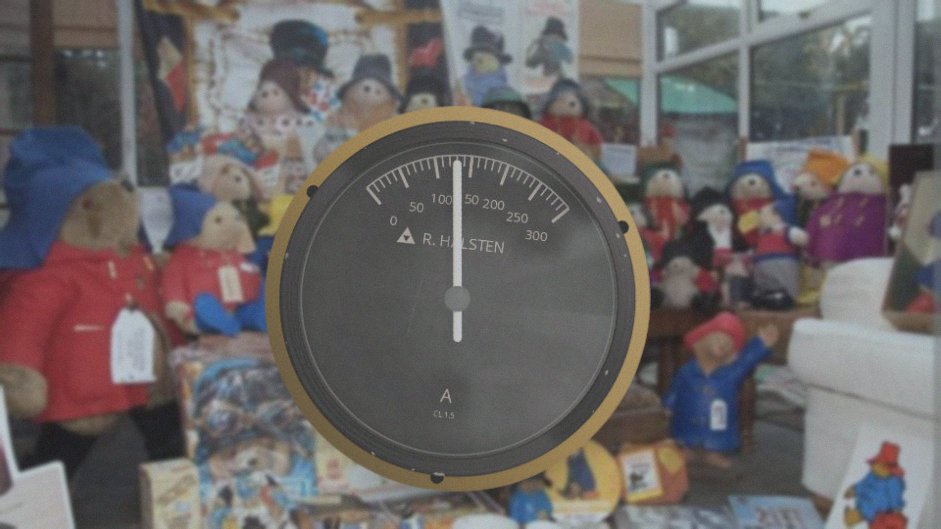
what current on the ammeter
130 A
